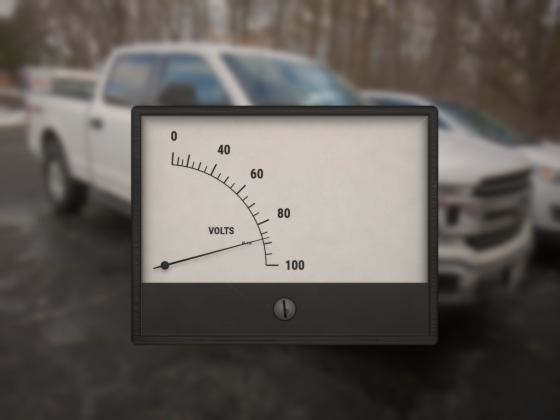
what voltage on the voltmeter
87.5 V
